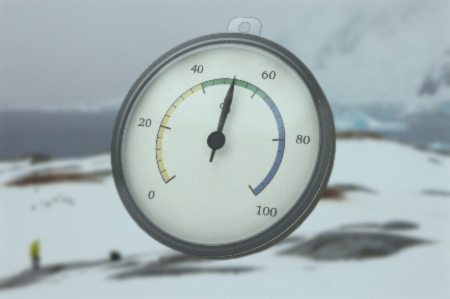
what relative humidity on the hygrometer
52 %
